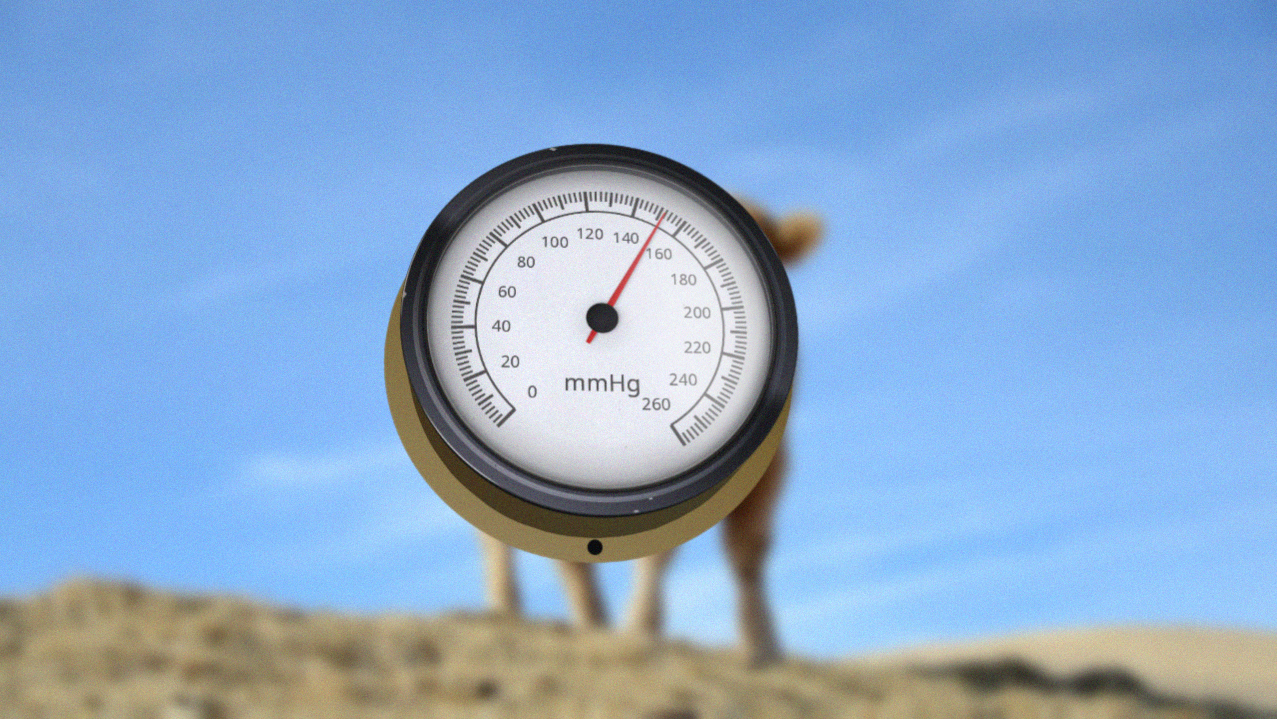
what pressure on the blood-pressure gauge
152 mmHg
